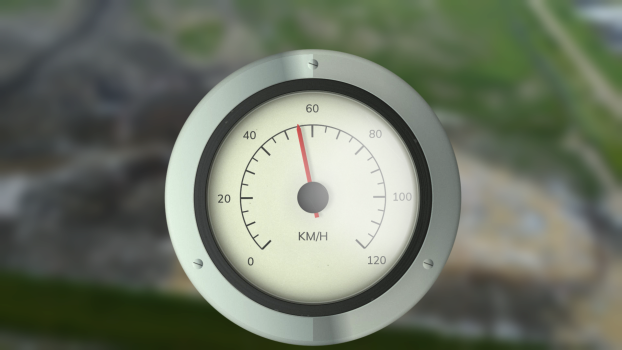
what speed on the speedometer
55 km/h
